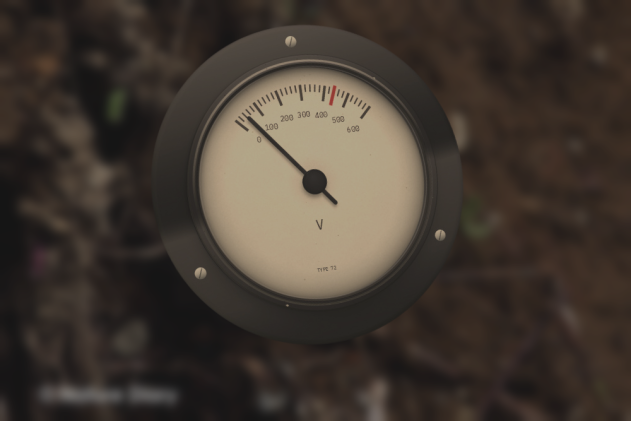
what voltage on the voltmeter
40 V
